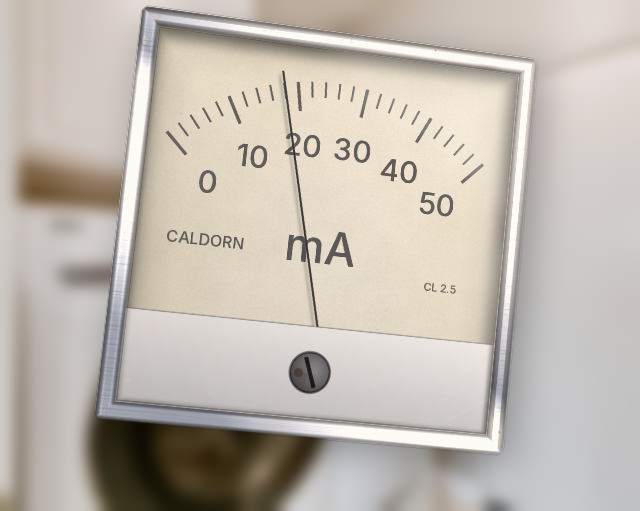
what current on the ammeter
18 mA
